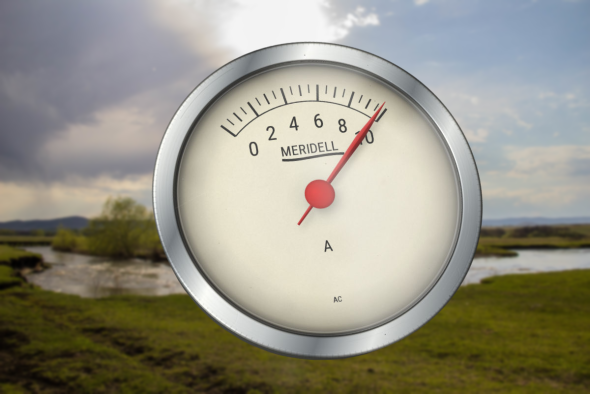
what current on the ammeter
9.75 A
